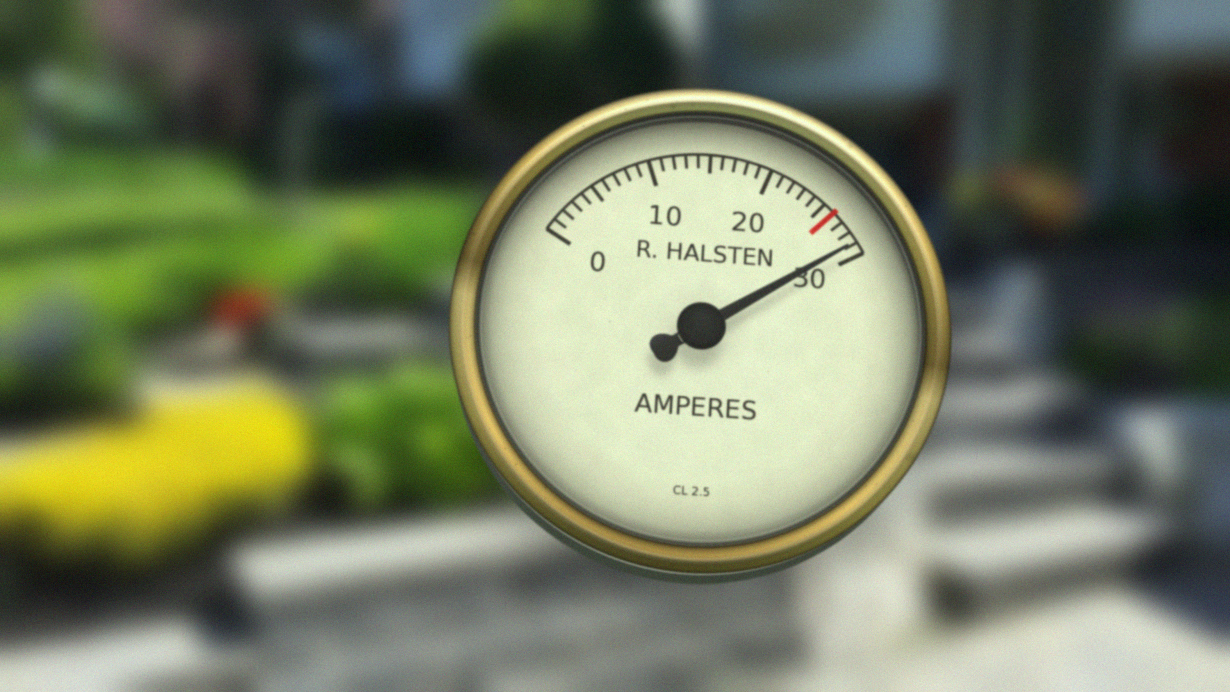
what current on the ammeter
29 A
